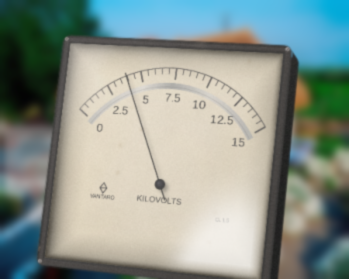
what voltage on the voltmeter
4 kV
